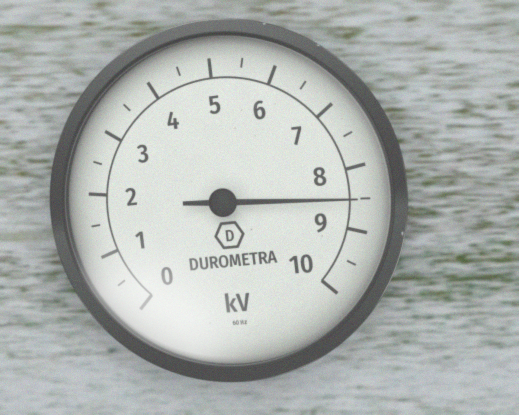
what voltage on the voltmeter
8.5 kV
